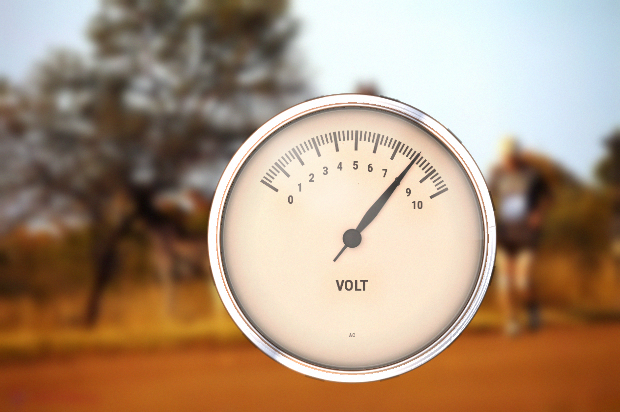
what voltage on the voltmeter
8 V
